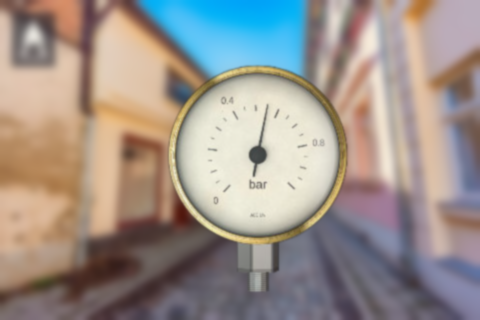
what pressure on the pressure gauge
0.55 bar
